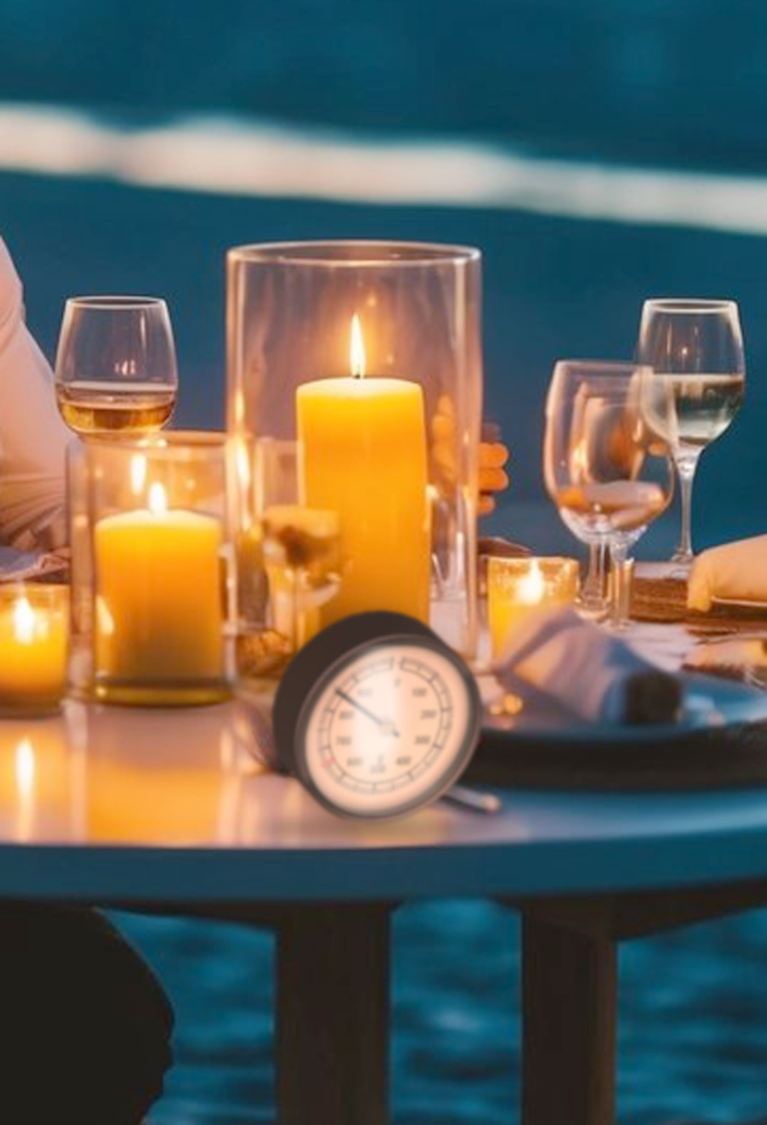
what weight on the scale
850 g
